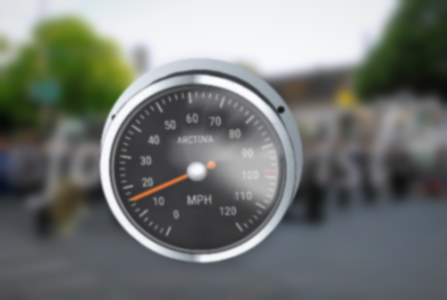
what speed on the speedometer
16 mph
